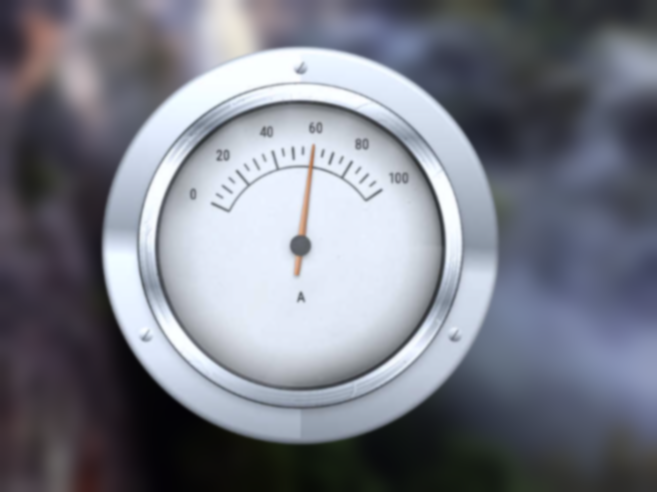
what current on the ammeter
60 A
